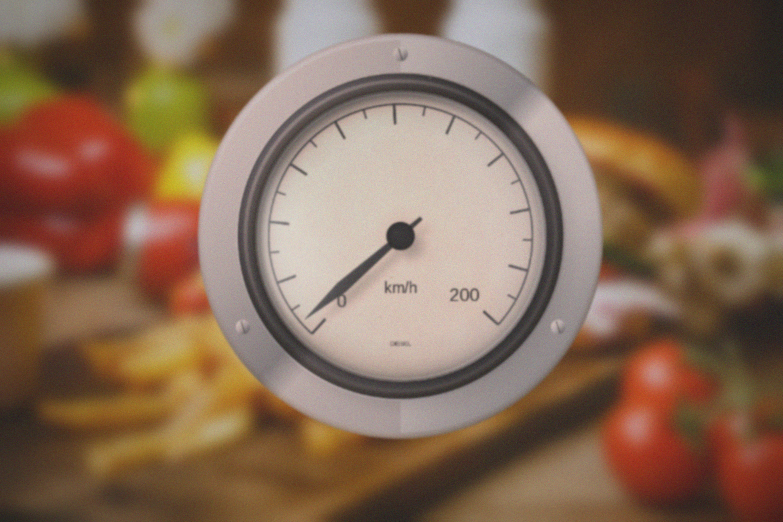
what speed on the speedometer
5 km/h
